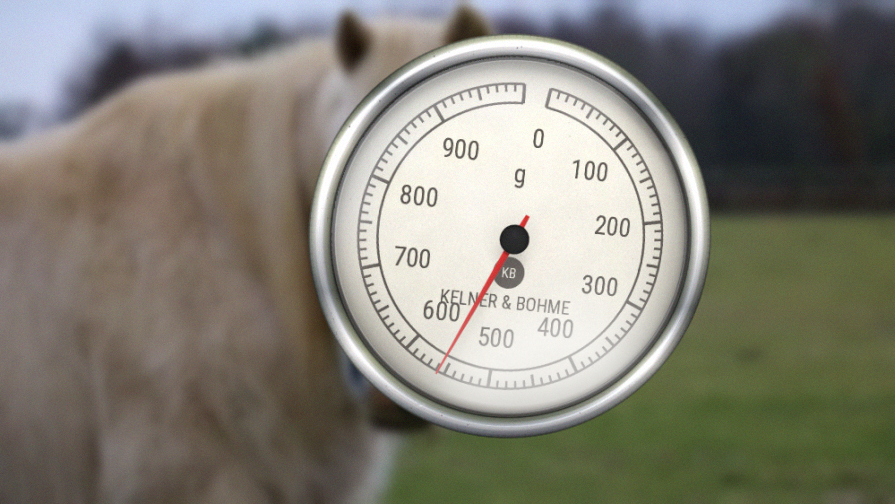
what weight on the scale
560 g
